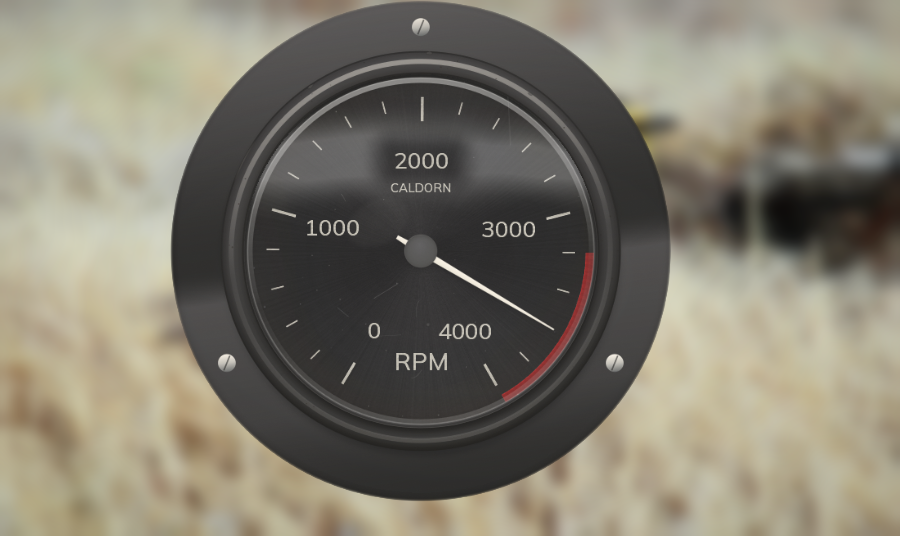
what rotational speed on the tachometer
3600 rpm
